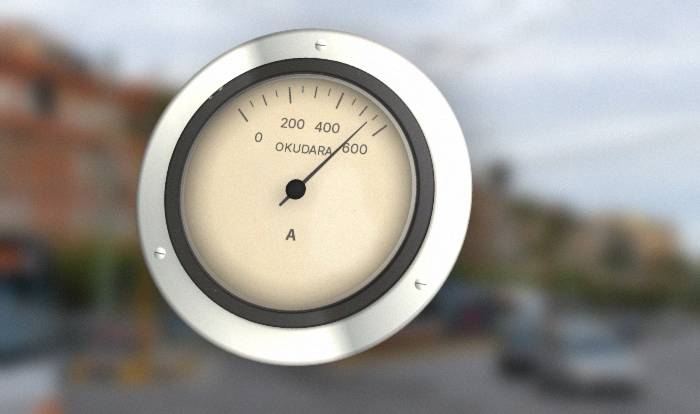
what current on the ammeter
550 A
